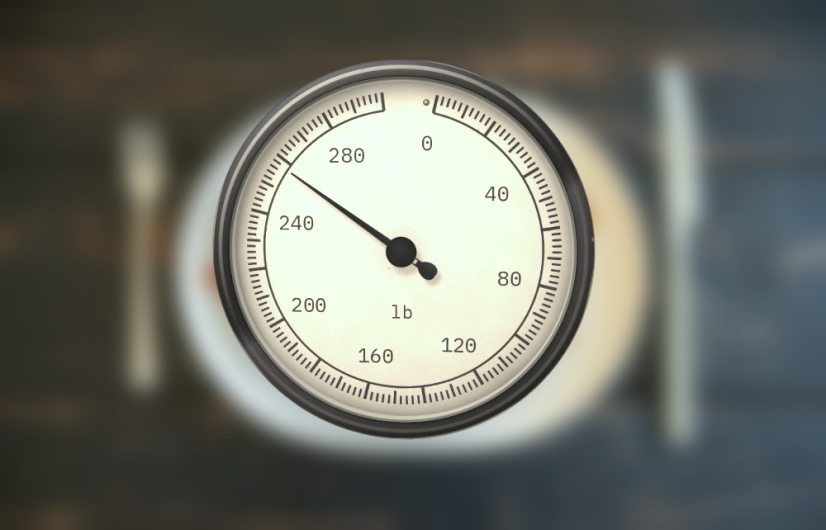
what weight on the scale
258 lb
